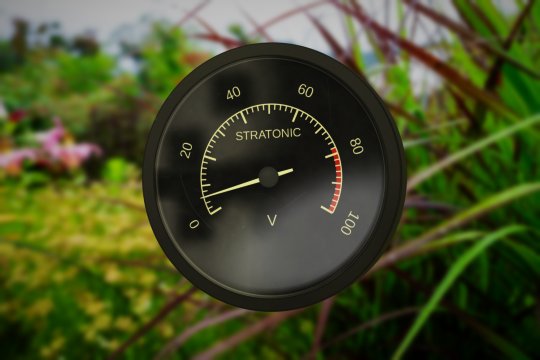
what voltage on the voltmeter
6 V
